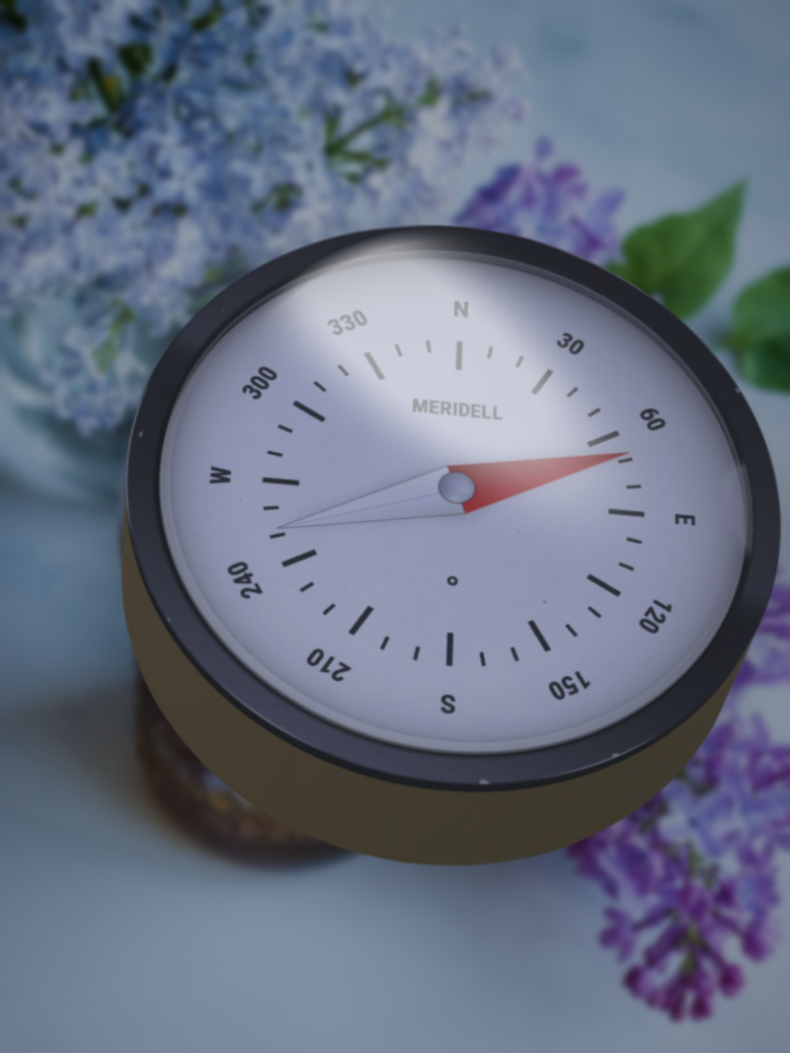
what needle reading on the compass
70 °
